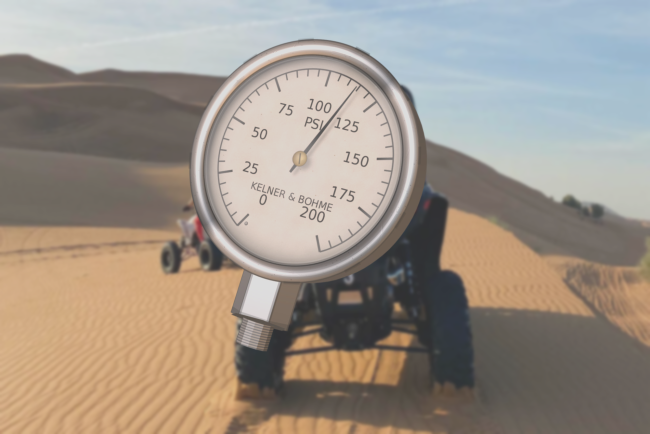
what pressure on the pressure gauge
115 psi
